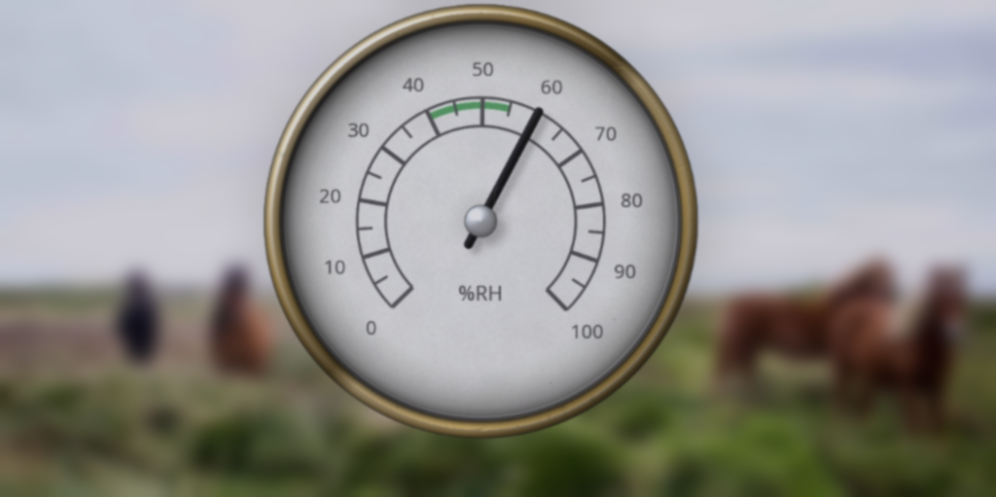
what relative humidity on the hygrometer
60 %
